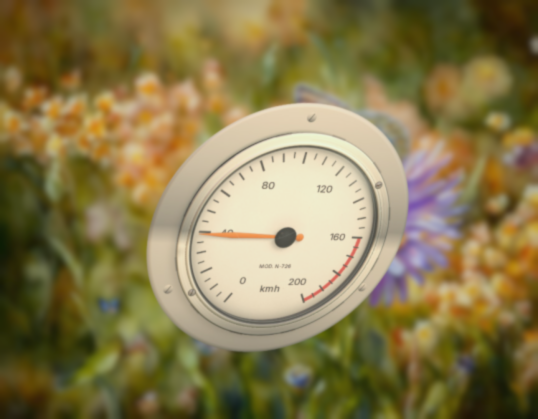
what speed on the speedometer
40 km/h
